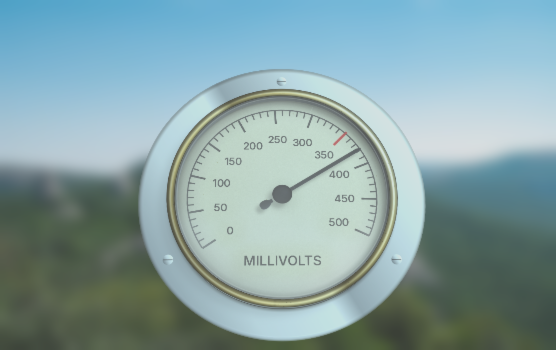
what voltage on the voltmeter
380 mV
